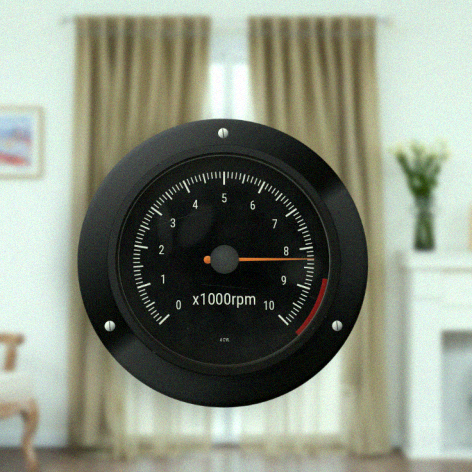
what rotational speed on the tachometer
8300 rpm
